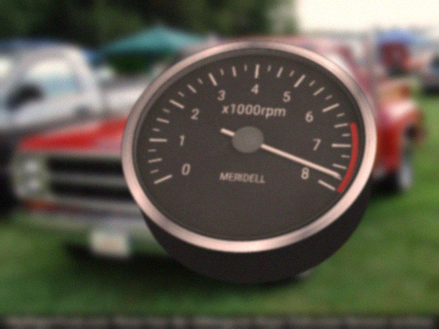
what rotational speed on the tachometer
7750 rpm
